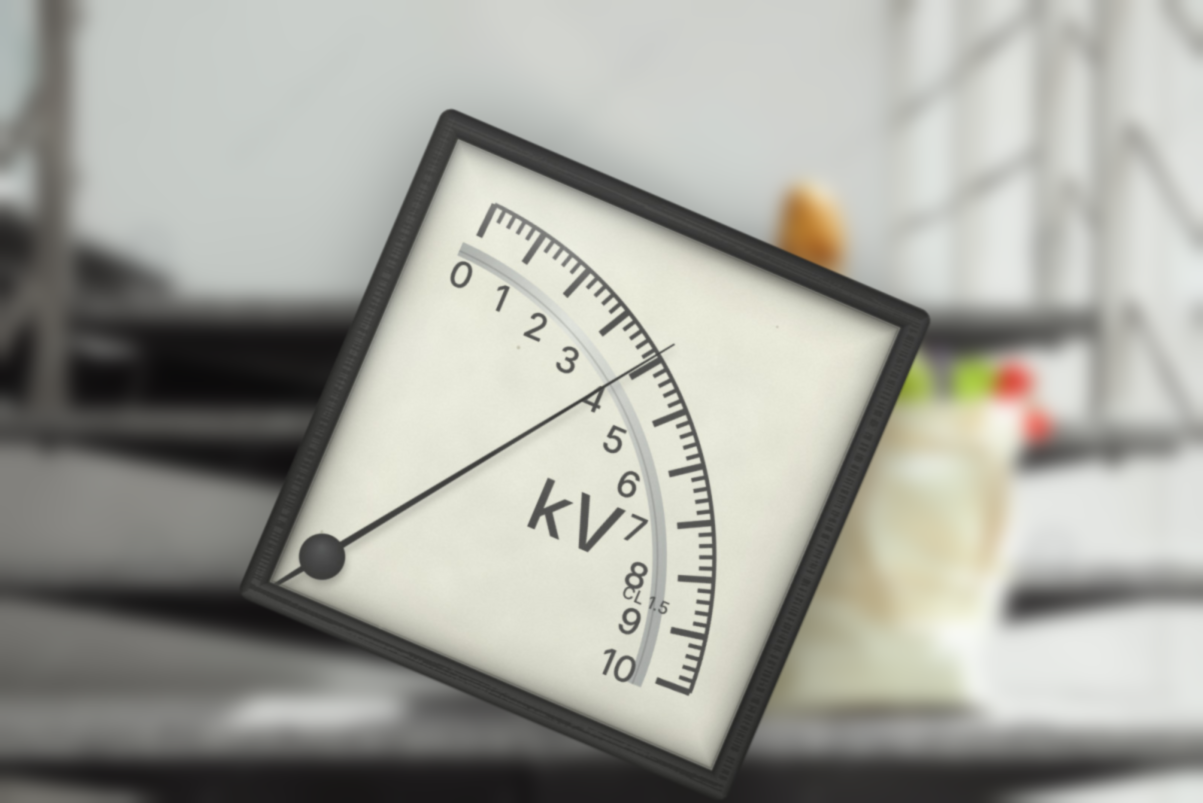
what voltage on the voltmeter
3.9 kV
